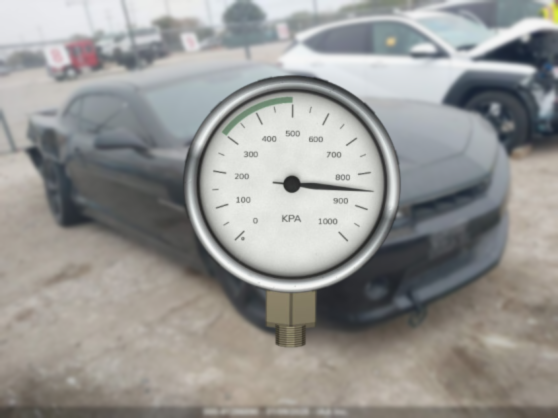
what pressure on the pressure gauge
850 kPa
